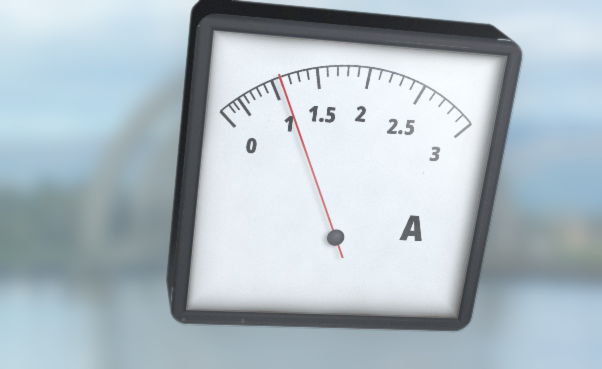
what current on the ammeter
1.1 A
